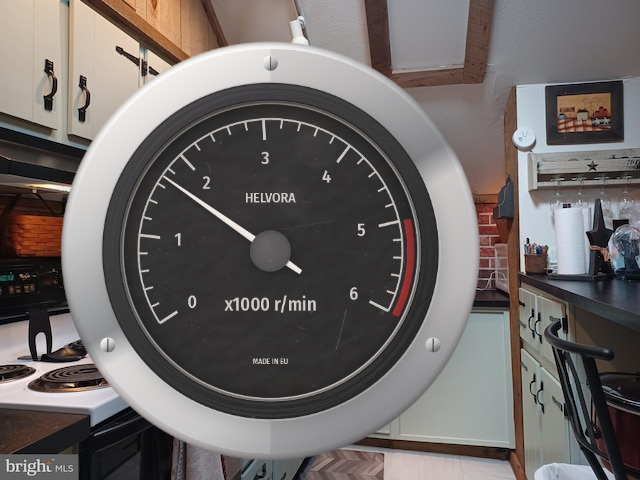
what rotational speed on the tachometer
1700 rpm
